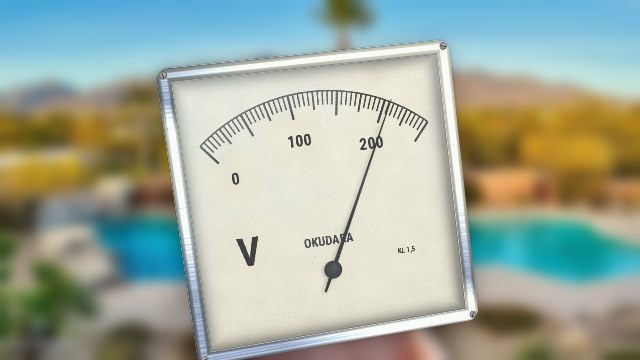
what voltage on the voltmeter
205 V
